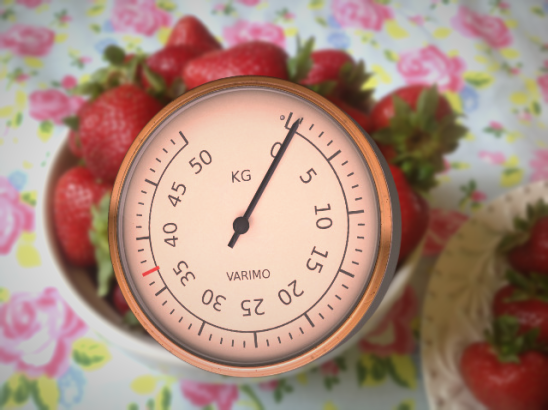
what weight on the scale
1 kg
